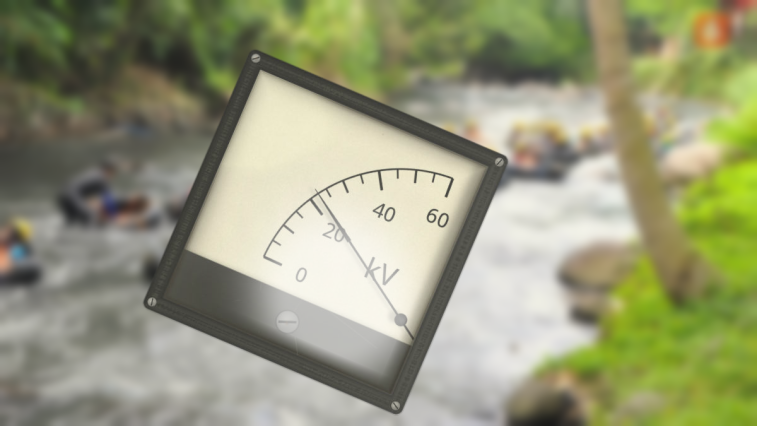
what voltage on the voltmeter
22.5 kV
